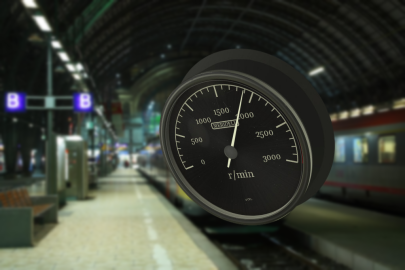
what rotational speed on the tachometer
1900 rpm
